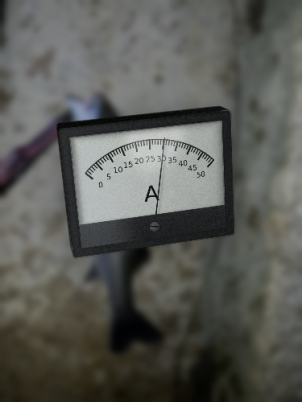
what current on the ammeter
30 A
